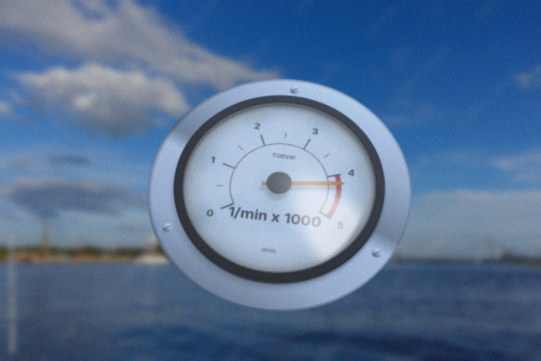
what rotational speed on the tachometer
4250 rpm
